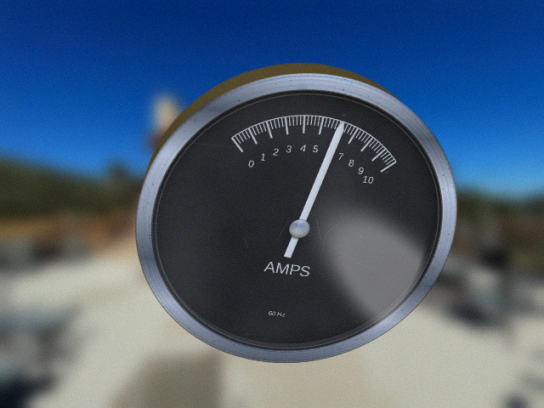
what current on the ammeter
6 A
